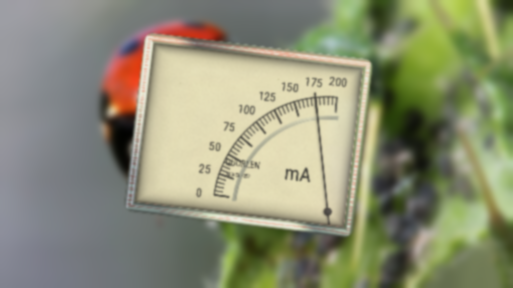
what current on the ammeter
175 mA
